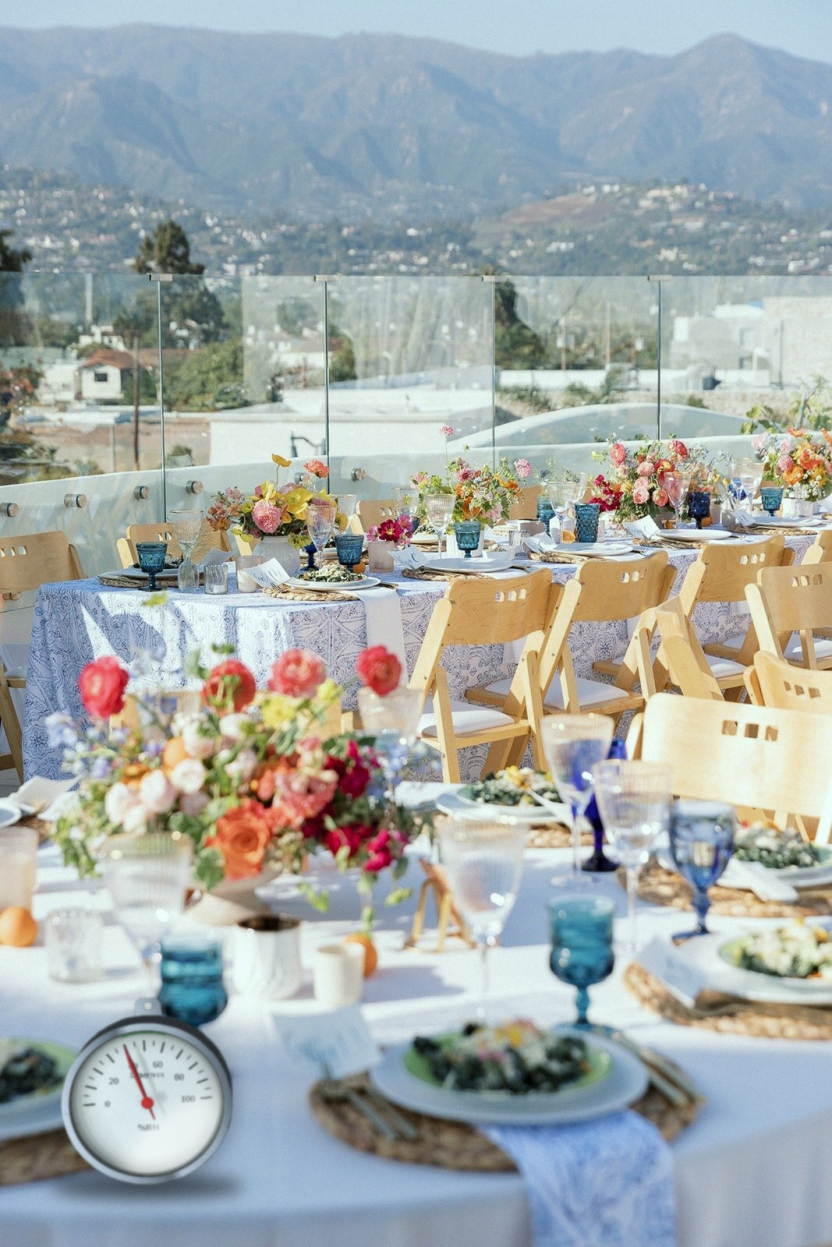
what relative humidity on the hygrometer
40 %
